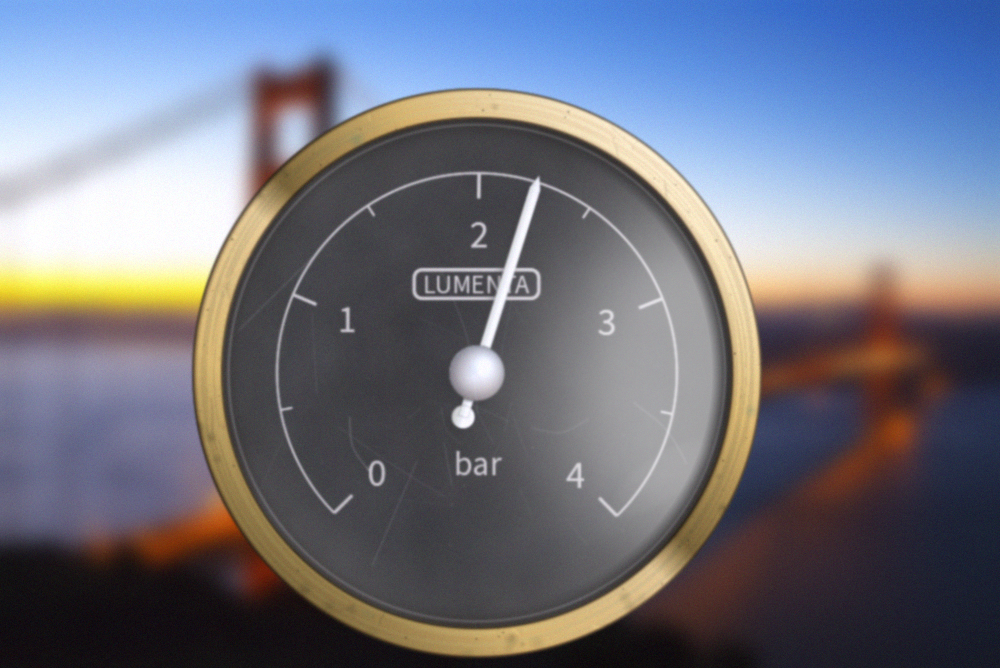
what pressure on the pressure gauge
2.25 bar
